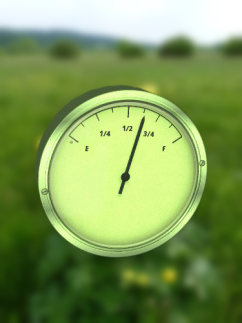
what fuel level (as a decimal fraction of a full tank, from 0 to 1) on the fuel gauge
0.625
